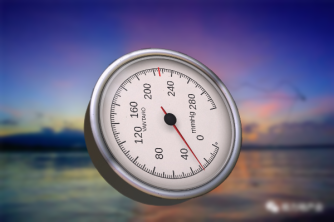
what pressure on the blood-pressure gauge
30 mmHg
